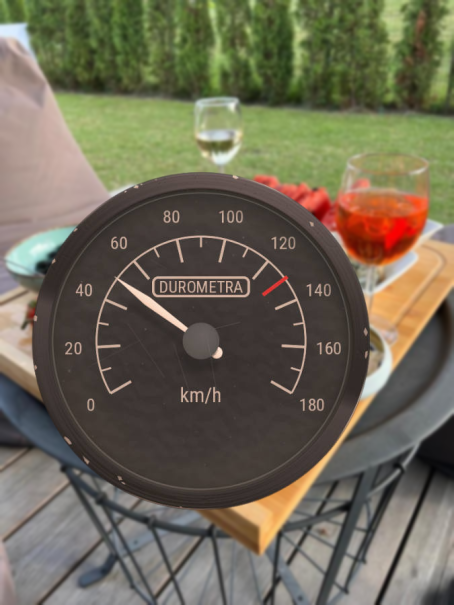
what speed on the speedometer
50 km/h
